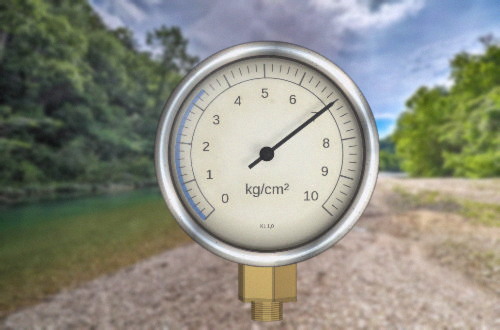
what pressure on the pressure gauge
7 kg/cm²
